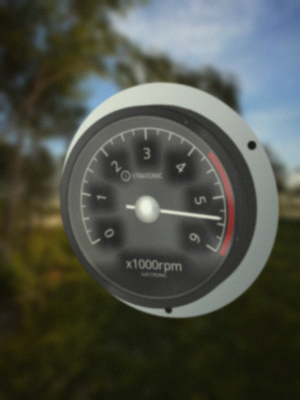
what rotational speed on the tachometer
5375 rpm
